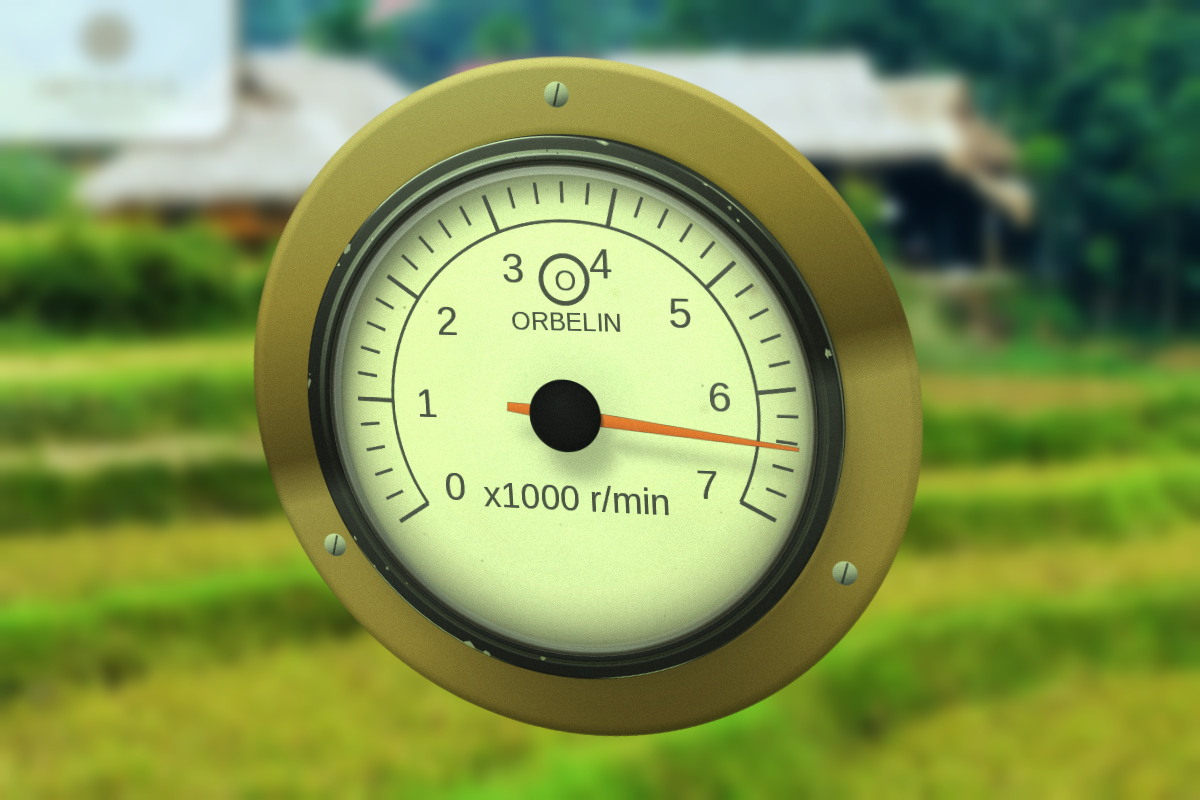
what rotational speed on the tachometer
6400 rpm
